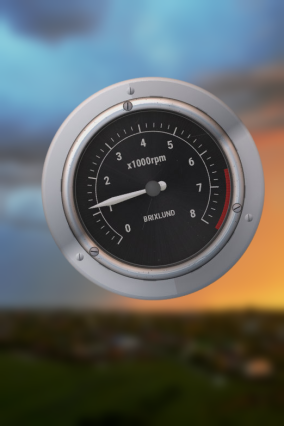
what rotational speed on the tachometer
1200 rpm
